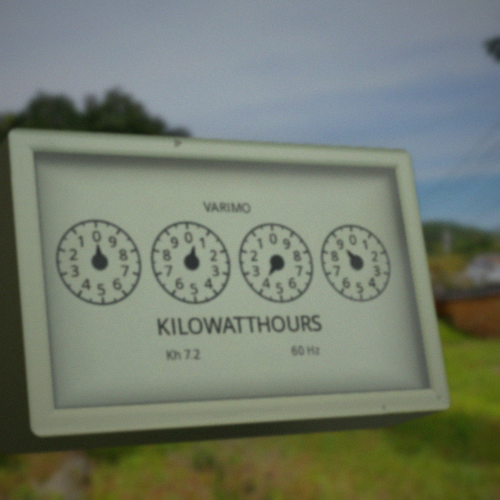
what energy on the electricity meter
39 kWh
